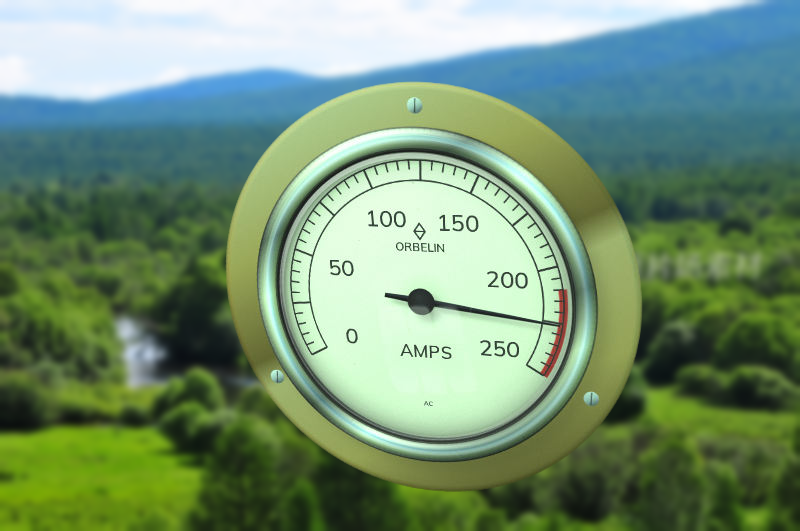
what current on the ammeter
225 A
